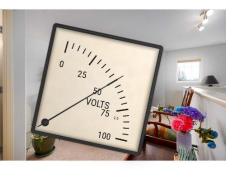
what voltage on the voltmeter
50 V
